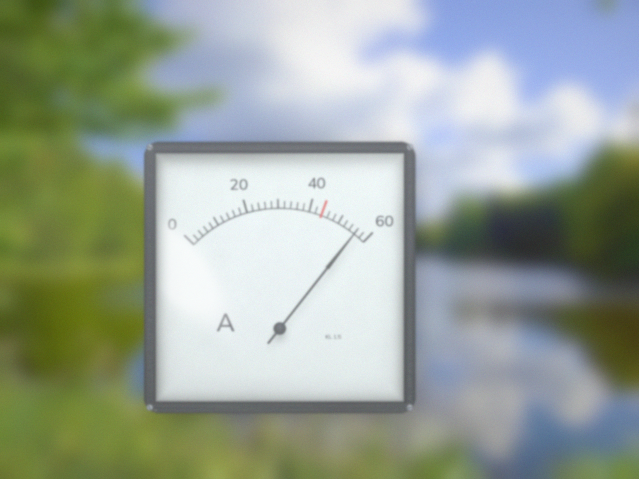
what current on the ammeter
56 A
